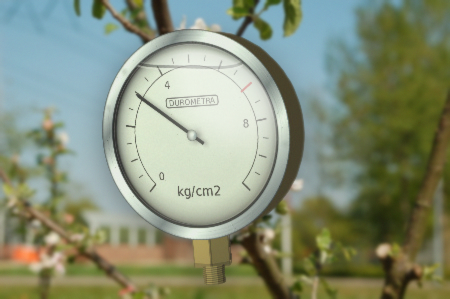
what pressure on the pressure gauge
3 kg/cm²
